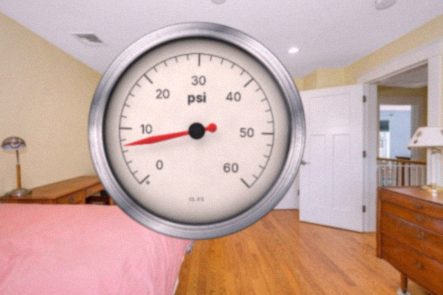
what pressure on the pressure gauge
7 psi
